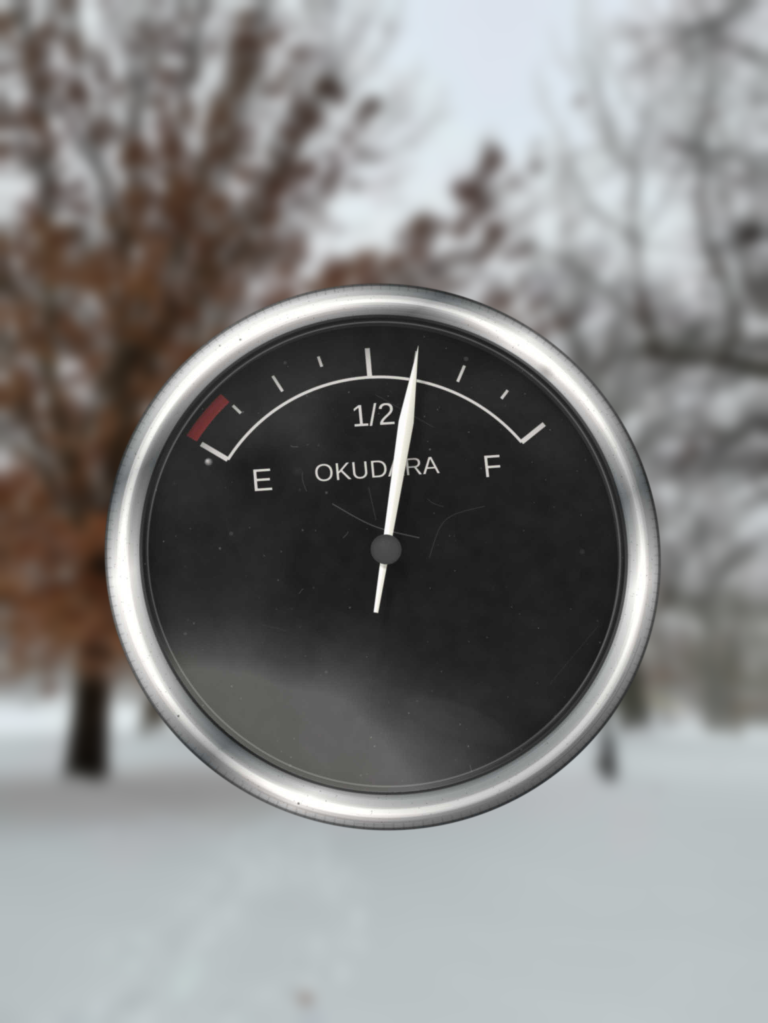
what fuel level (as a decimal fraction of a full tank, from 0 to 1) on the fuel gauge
0.625
